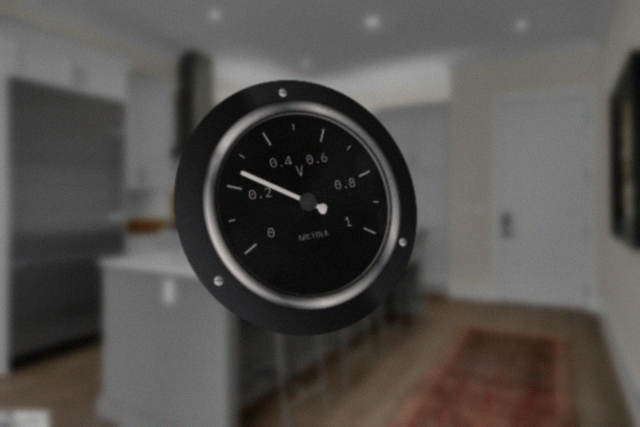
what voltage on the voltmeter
0.25 V
